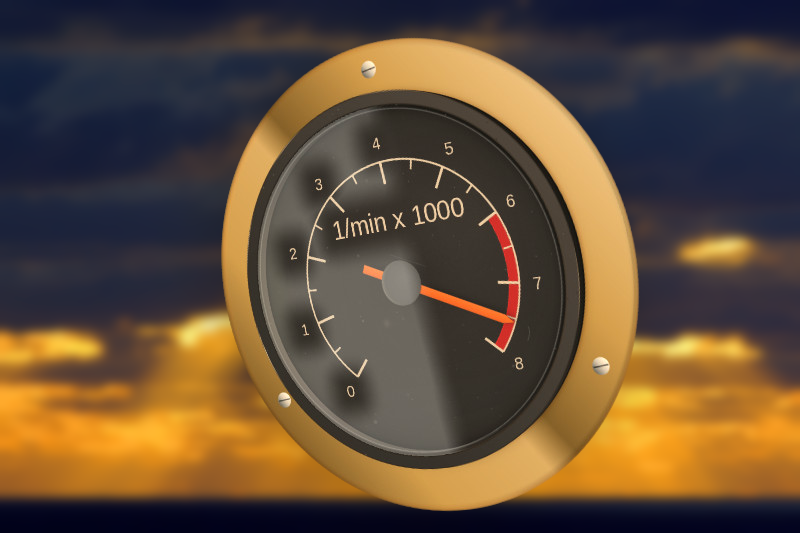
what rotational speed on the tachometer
7500 rpm
